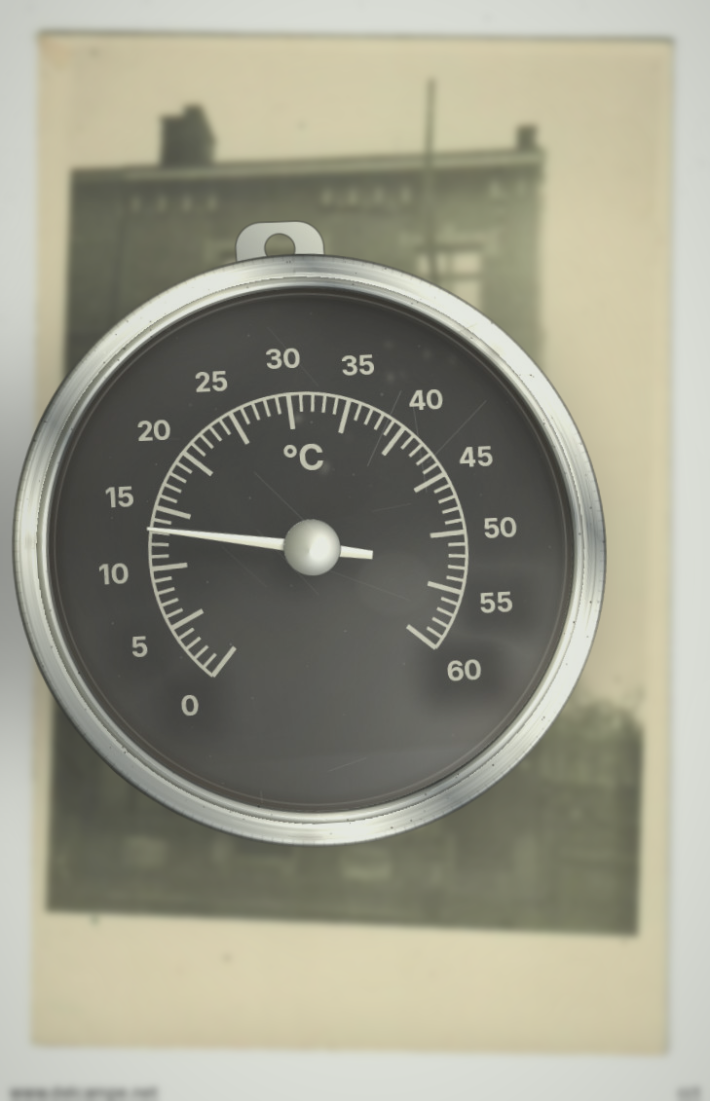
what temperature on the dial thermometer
13 °C
